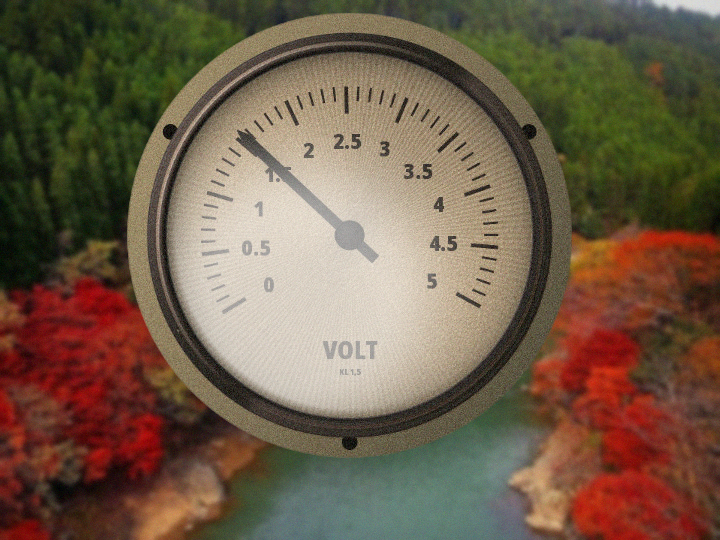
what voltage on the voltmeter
1.55 V
